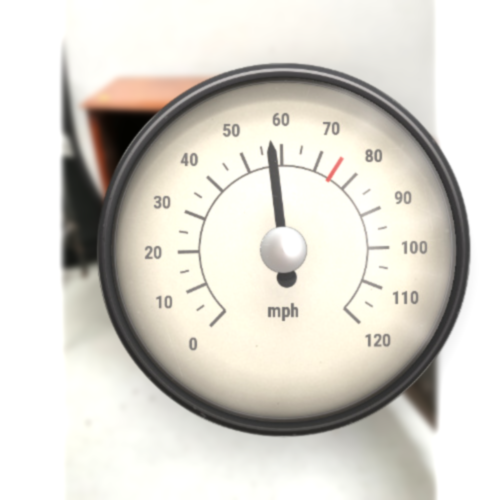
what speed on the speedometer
57.5 mph
